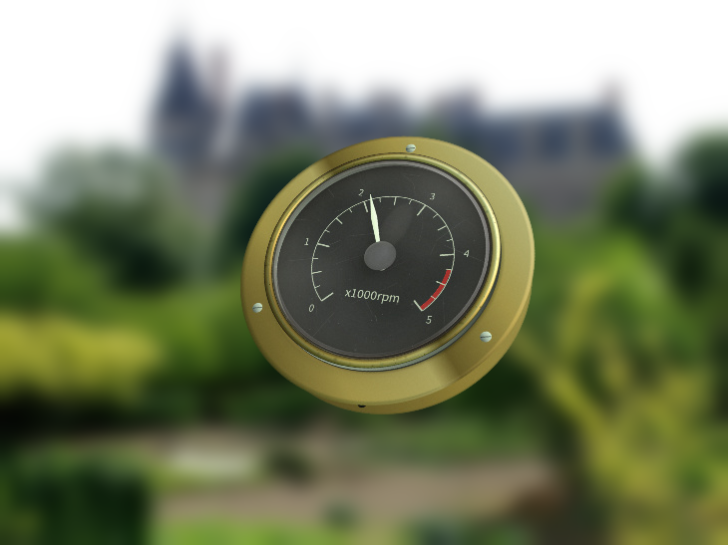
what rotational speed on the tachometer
2125 rpm
